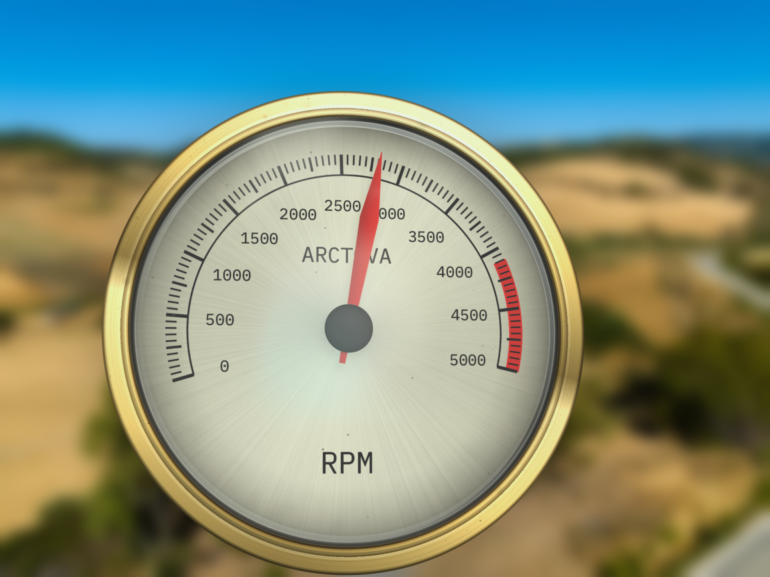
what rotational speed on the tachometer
2800 rpm
